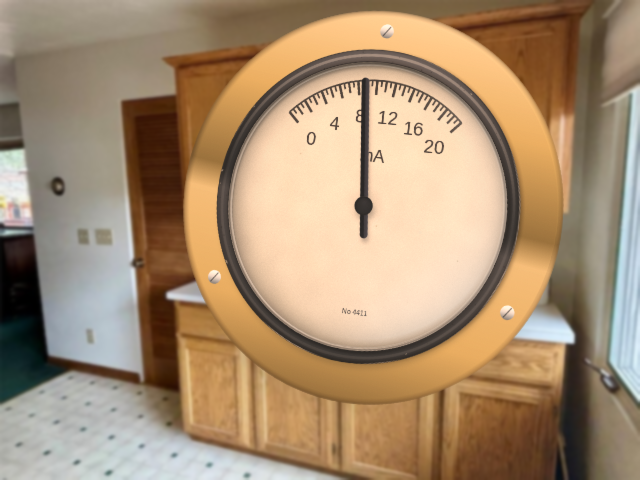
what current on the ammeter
9 mA
